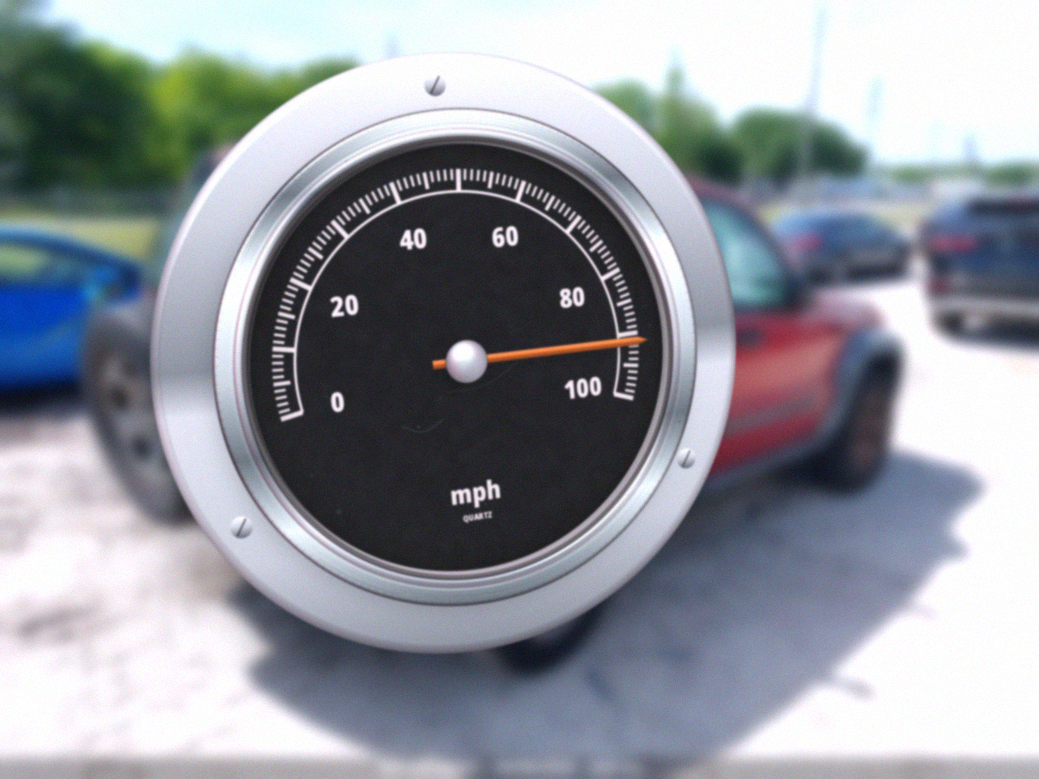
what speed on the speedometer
91 mph
